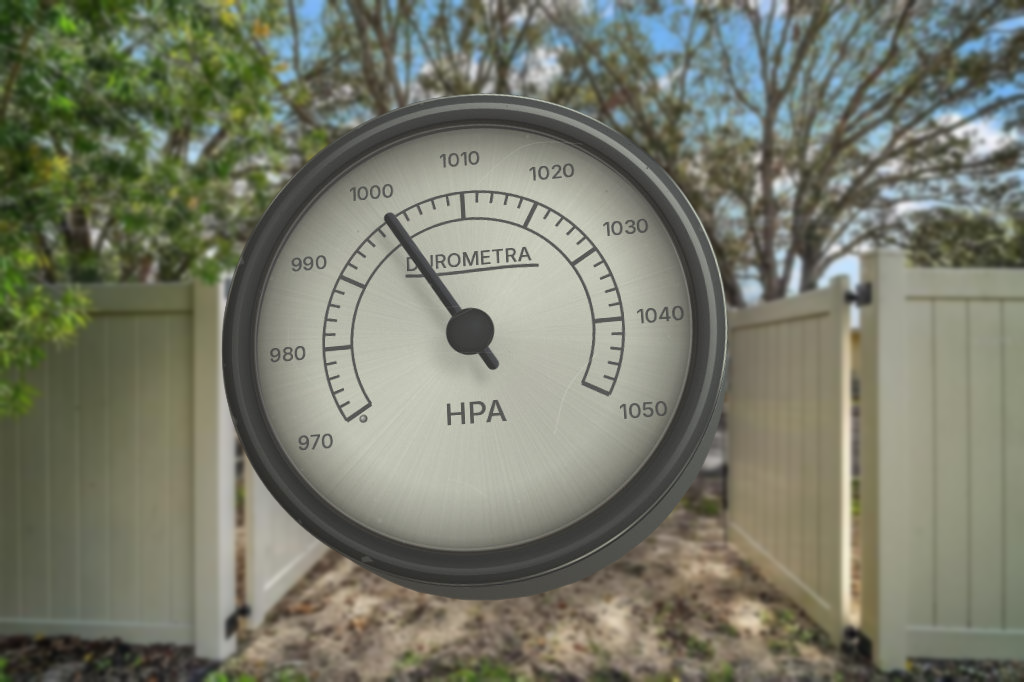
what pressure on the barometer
1000 hPa
